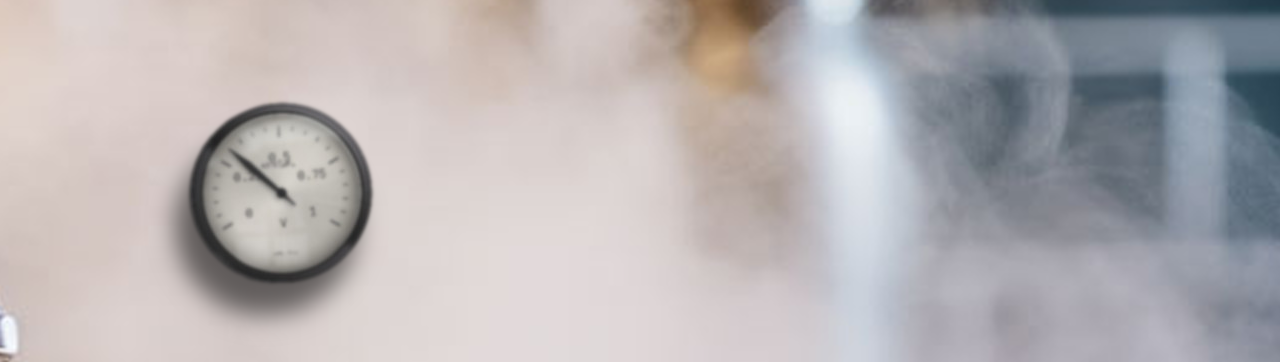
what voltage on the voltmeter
0.3 V
